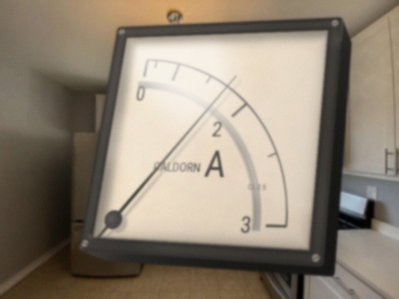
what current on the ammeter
1.75 A
